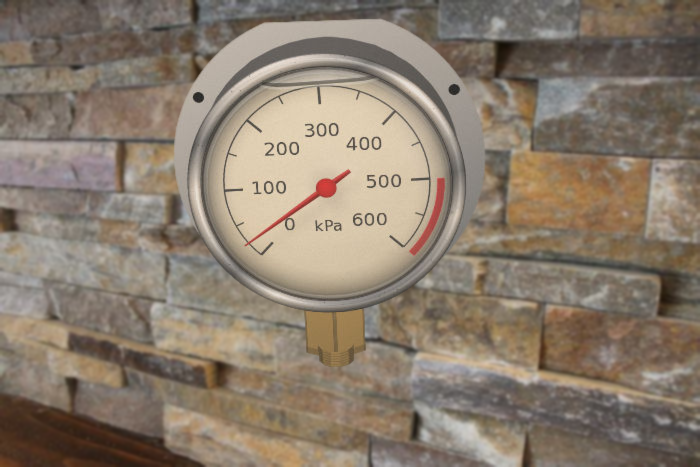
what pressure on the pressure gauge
25 kPa
